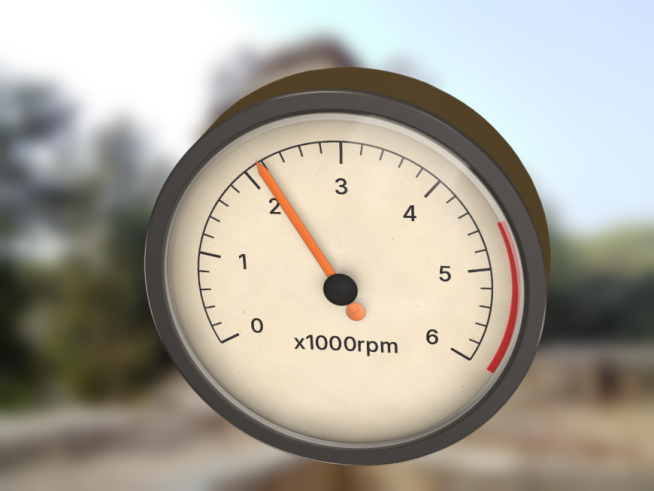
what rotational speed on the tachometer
2200 rpm
